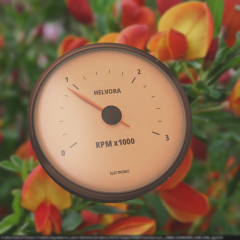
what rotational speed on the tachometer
900 rpm
